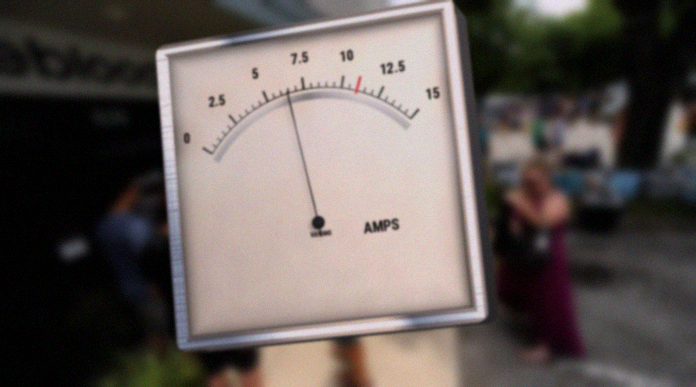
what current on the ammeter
6.5 A
